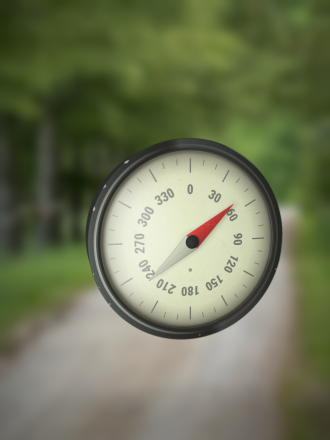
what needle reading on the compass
50 °
